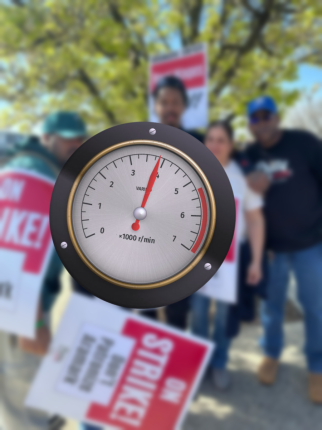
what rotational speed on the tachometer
3875 rpm
